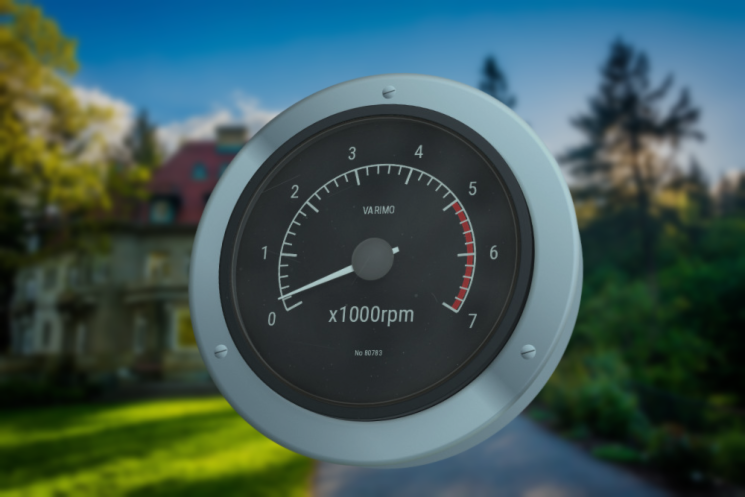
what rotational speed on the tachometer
200 rpm
